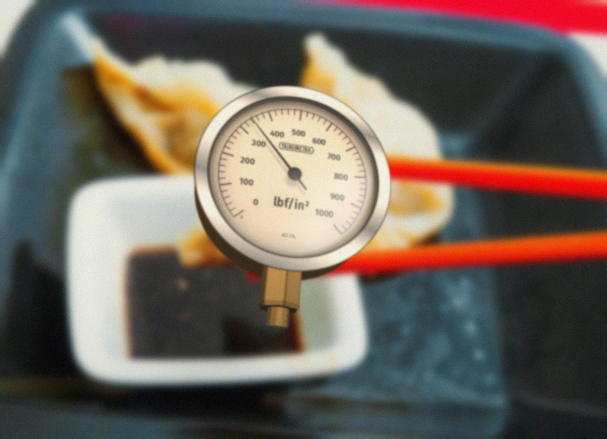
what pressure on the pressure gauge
340 psi
